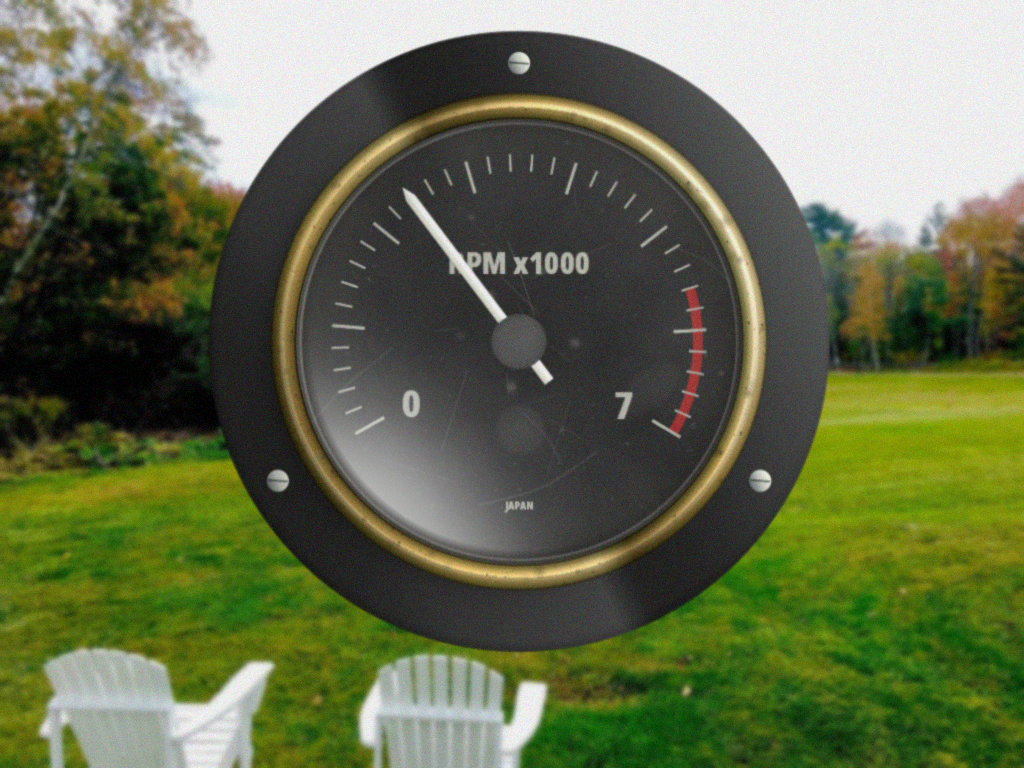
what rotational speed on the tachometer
2400 rpm
